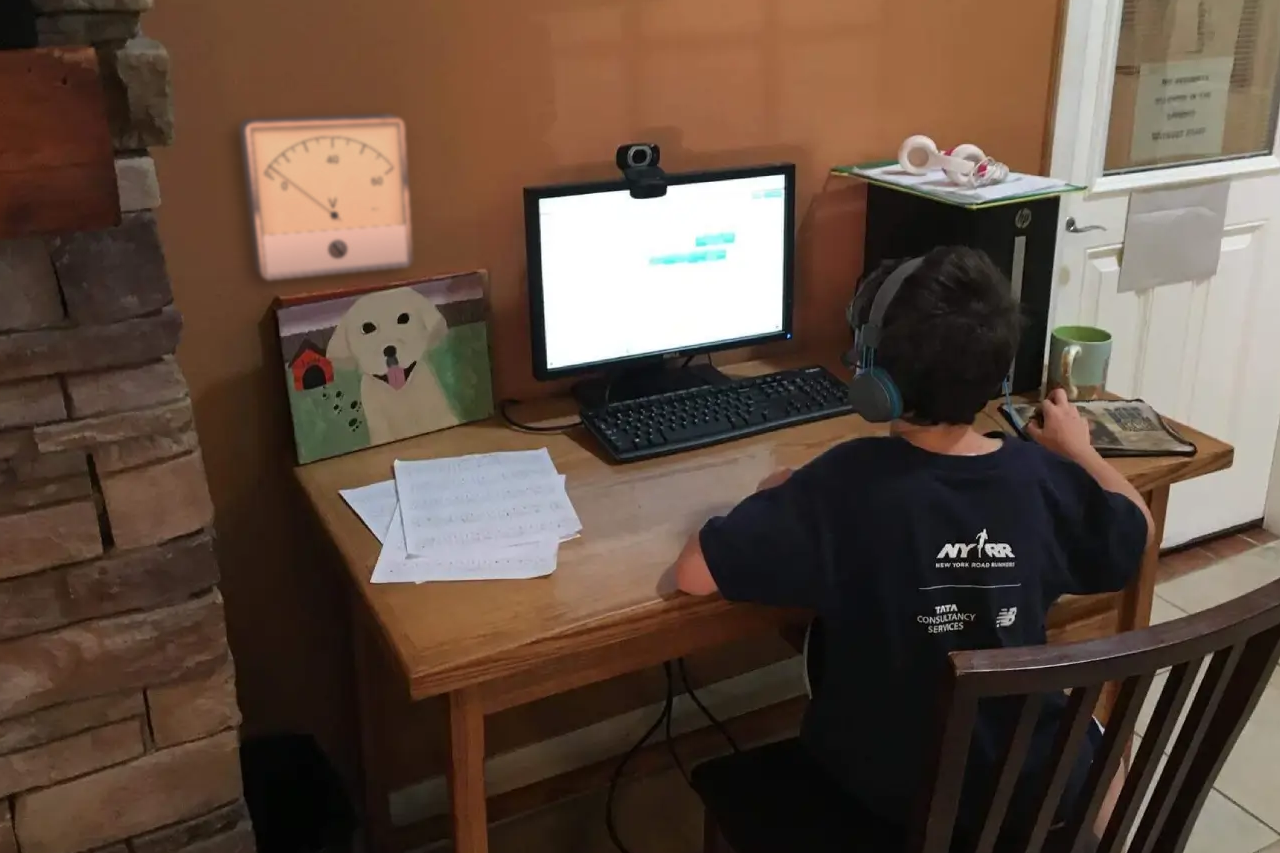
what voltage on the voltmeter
10 V
